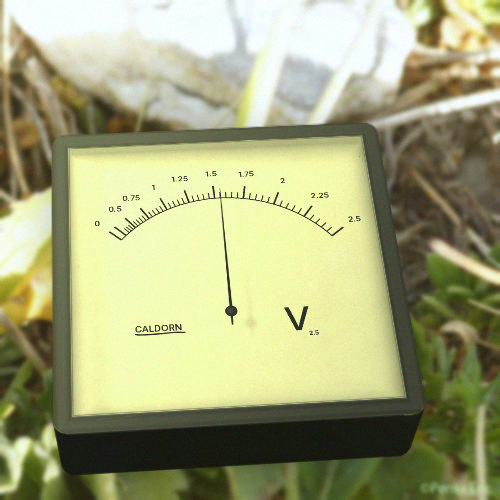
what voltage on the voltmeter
1.55 V
